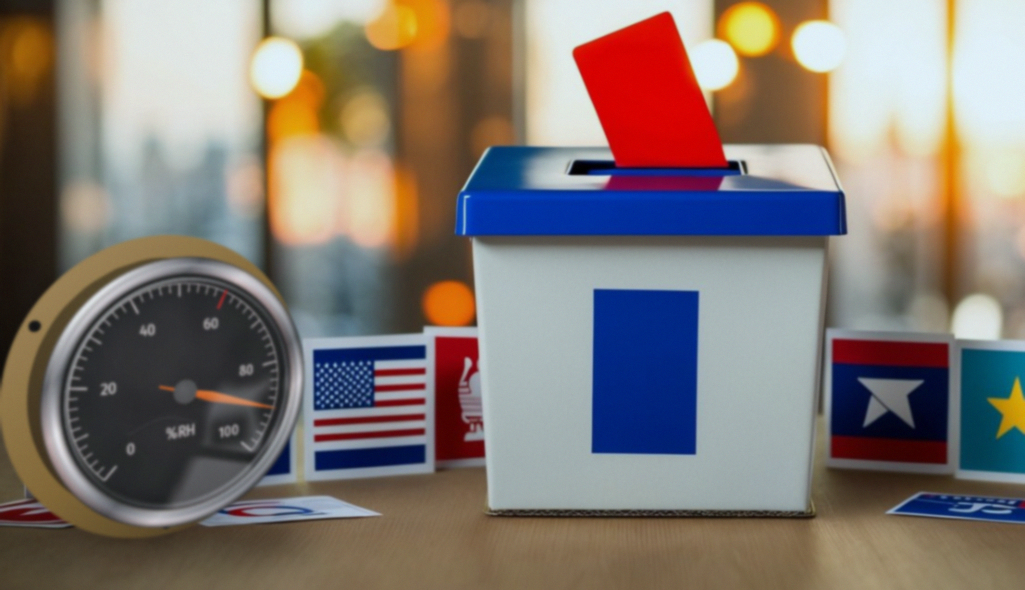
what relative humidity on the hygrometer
90 %
